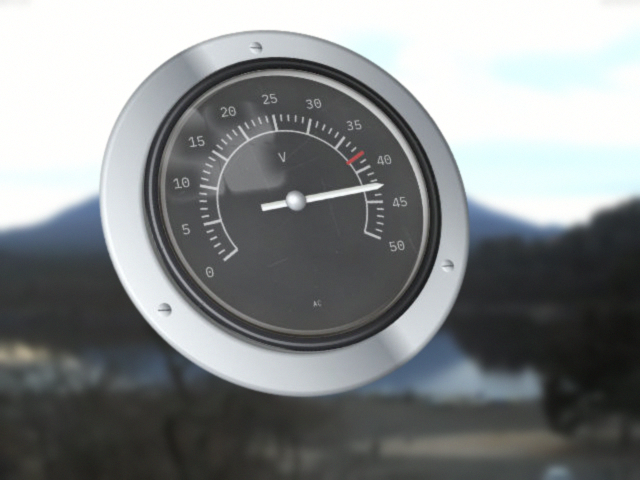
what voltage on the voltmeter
43 V
